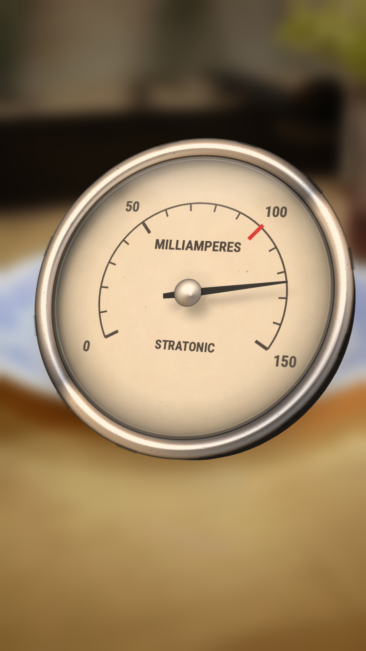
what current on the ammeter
125 mA
